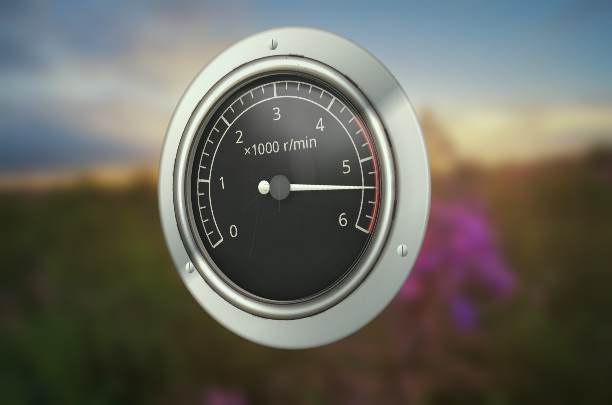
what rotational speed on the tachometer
5400 rpm
